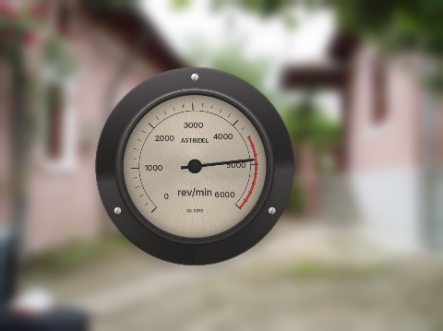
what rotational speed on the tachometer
4900 rpm
